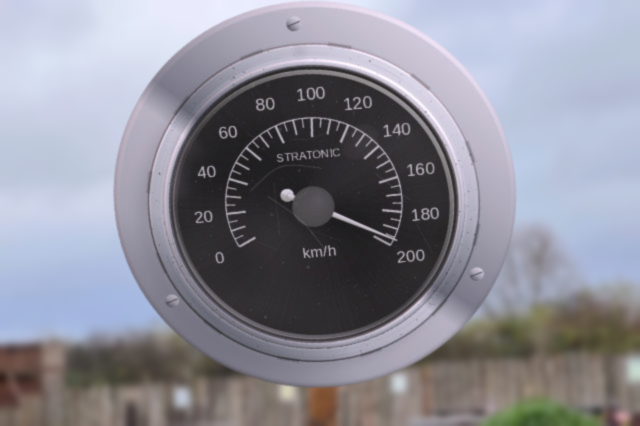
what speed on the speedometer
195 km/h
